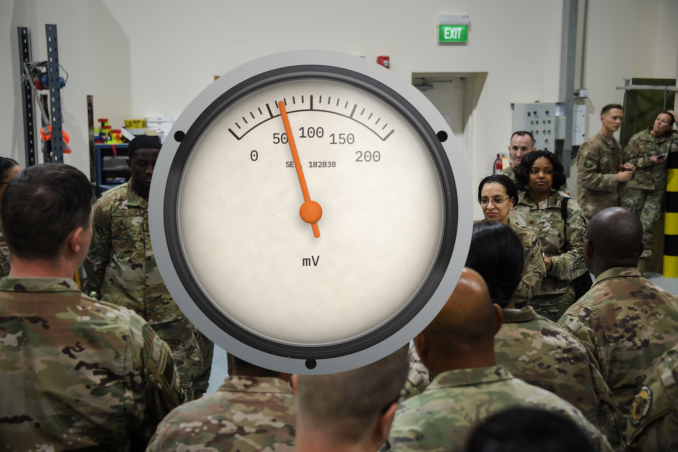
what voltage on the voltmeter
65 mV
